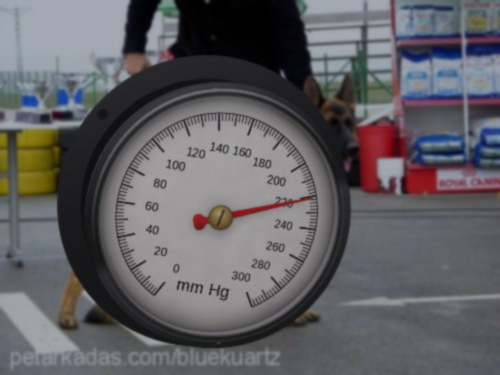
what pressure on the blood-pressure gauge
220 mmHg
